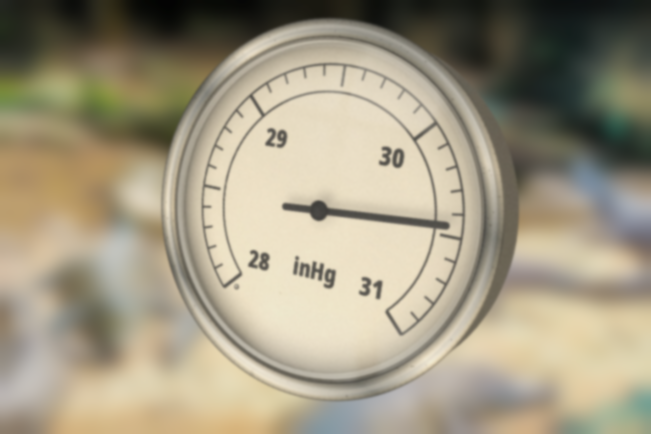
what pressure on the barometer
30.45 inHg
